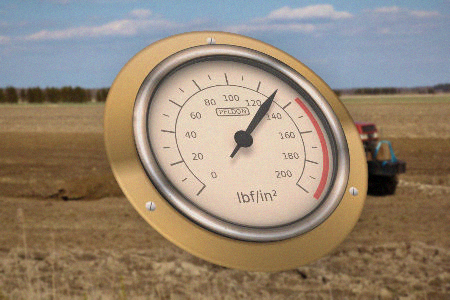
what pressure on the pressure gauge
130 psi
